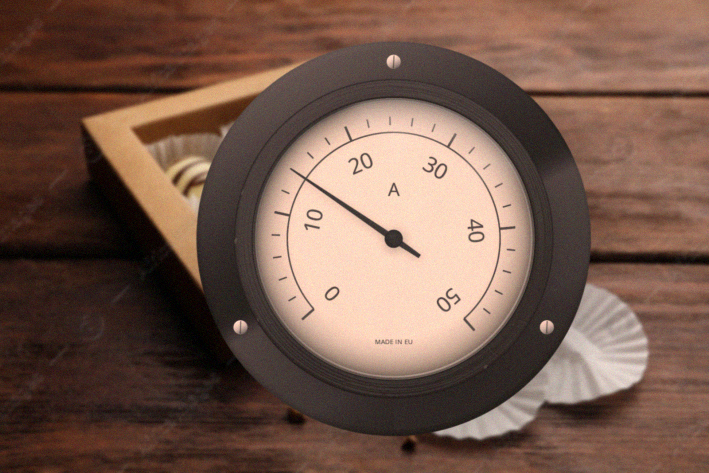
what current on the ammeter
14 A
